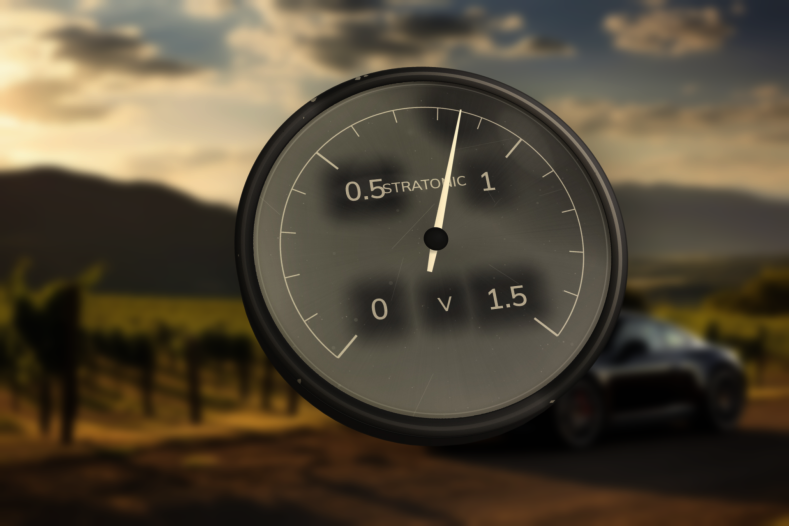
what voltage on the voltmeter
0.85 V
